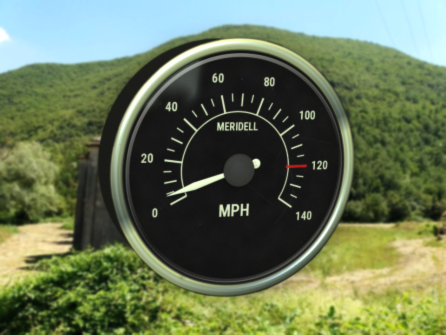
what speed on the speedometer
5 mph
